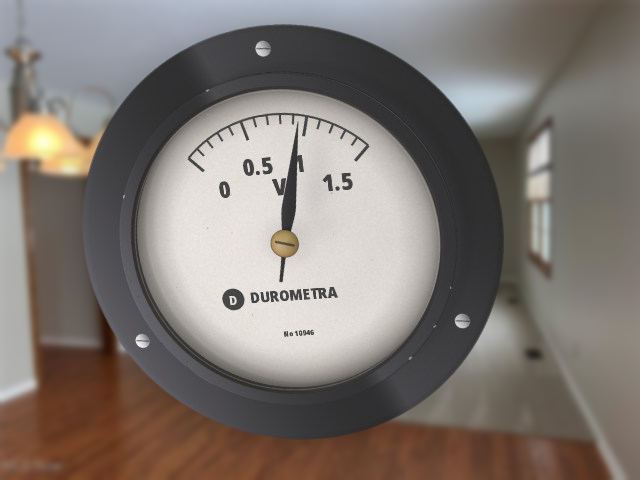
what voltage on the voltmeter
0.95 V
